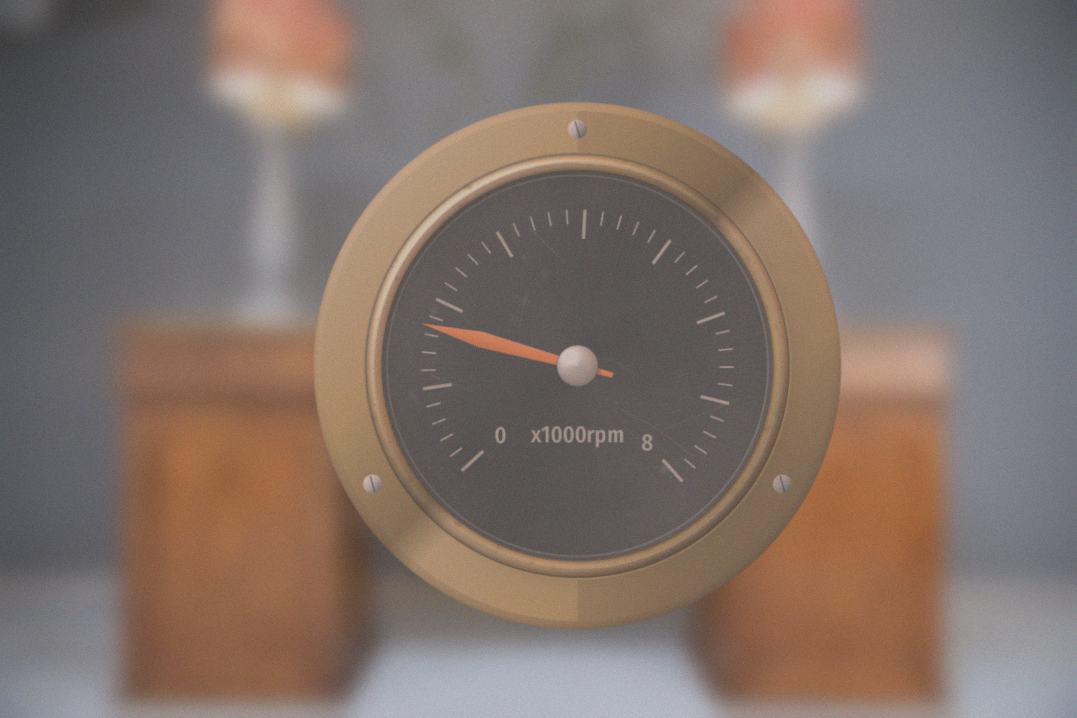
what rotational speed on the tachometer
1700 rpm
